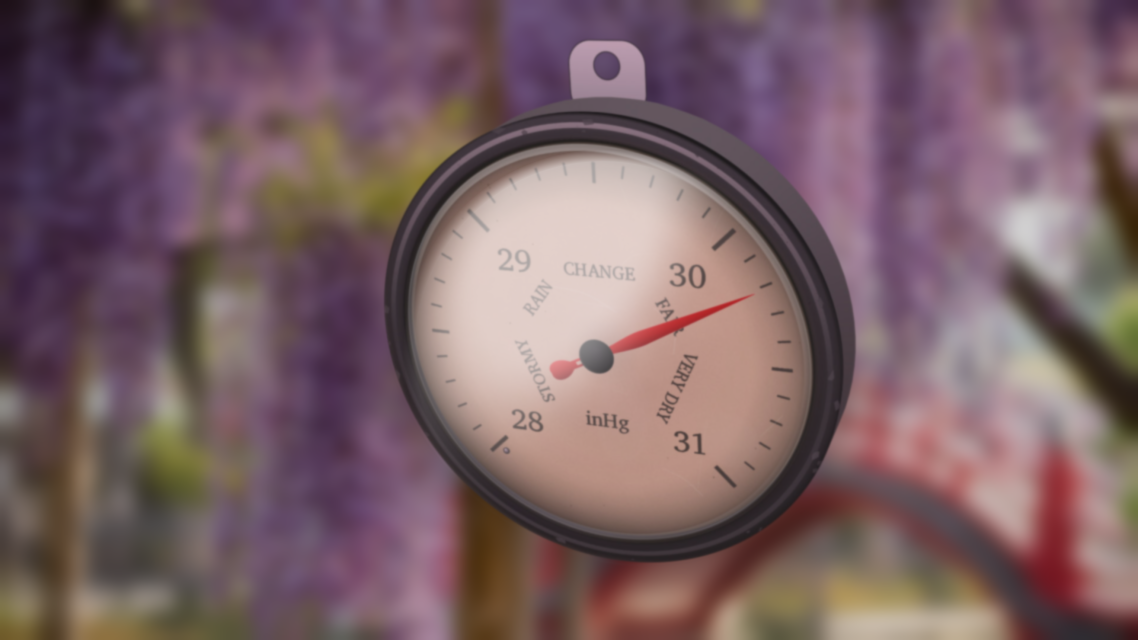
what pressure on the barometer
30.2 inHg
